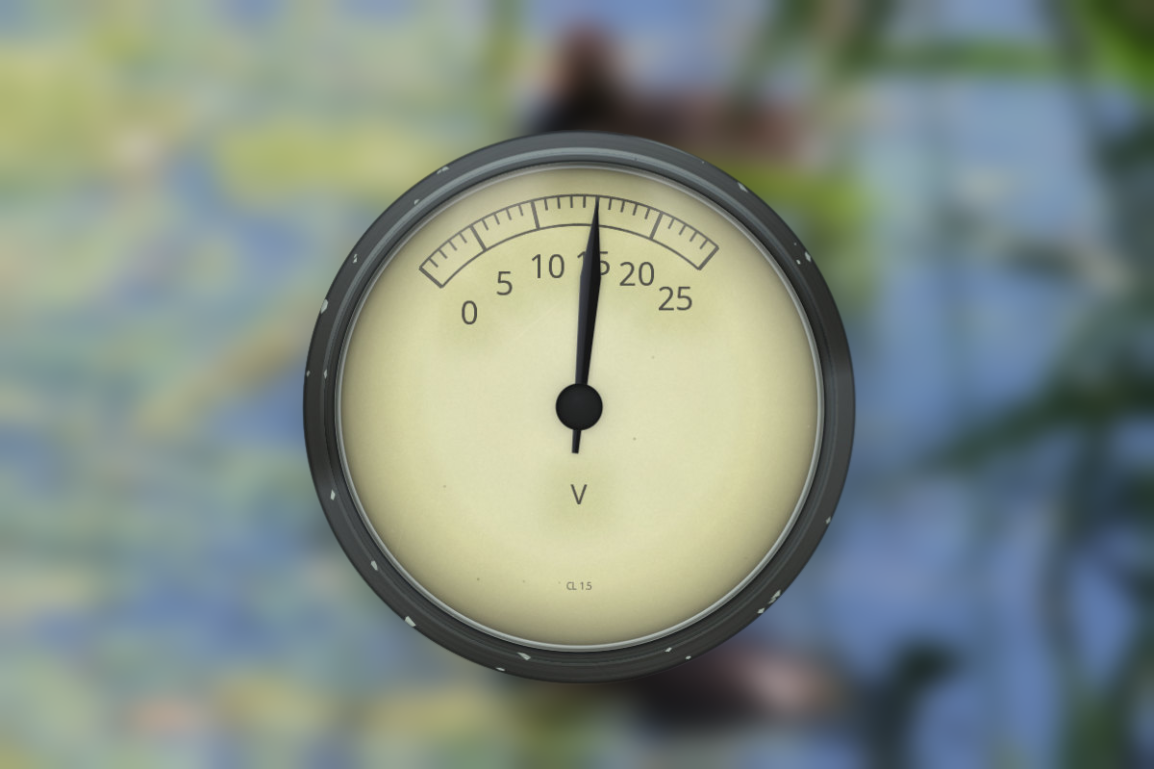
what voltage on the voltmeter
15 V
